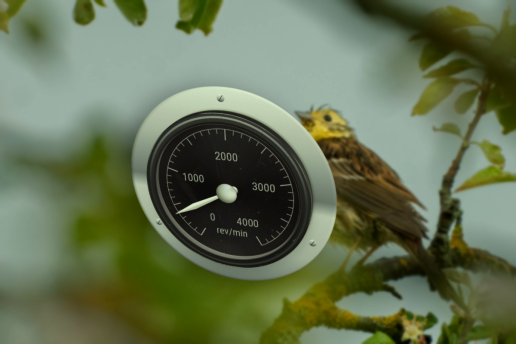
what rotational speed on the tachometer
400 rpm
